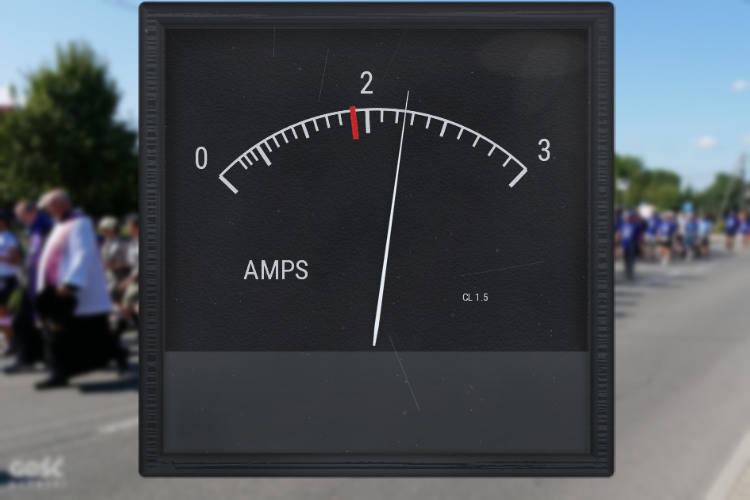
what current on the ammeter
2.25 A
